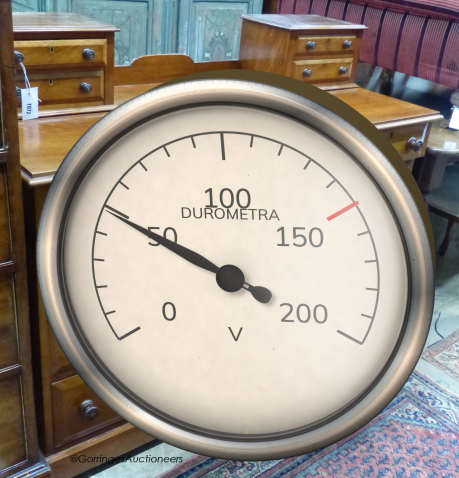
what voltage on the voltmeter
50 V
